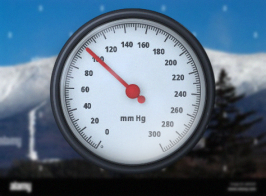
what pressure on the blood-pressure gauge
100 mmHg
